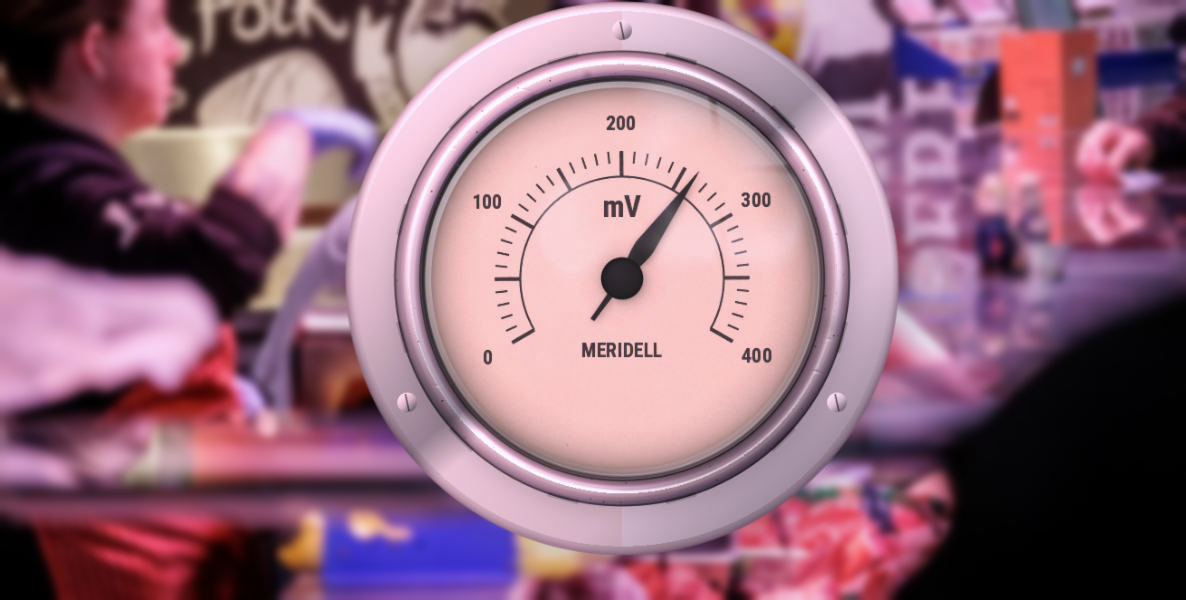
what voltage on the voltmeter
260 mV
